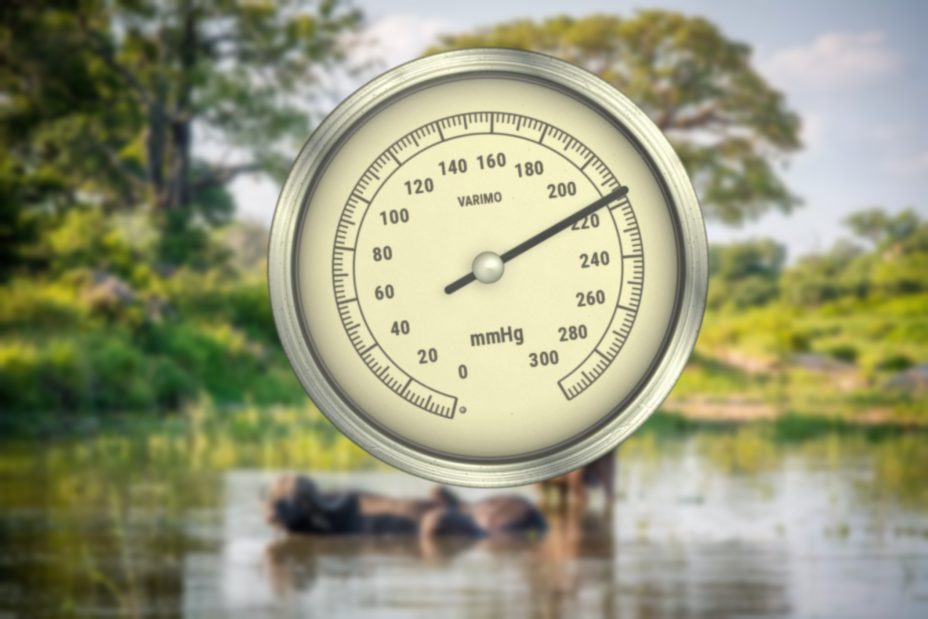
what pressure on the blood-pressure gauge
216 mmHg
